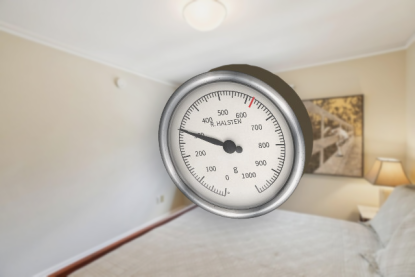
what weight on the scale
300 g
